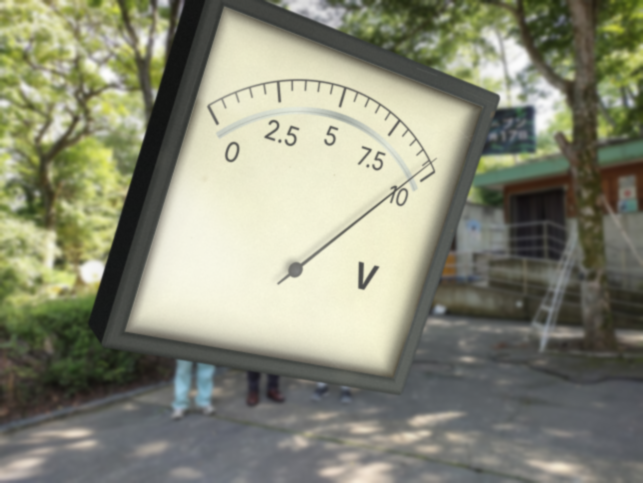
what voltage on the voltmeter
9.5 V
